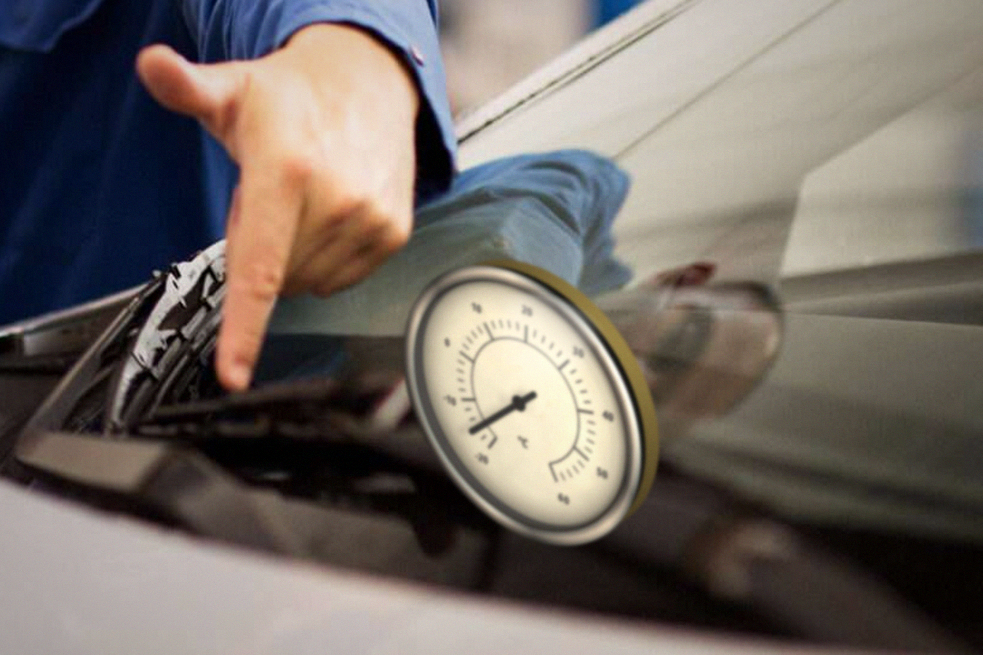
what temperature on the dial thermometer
-16 °C
